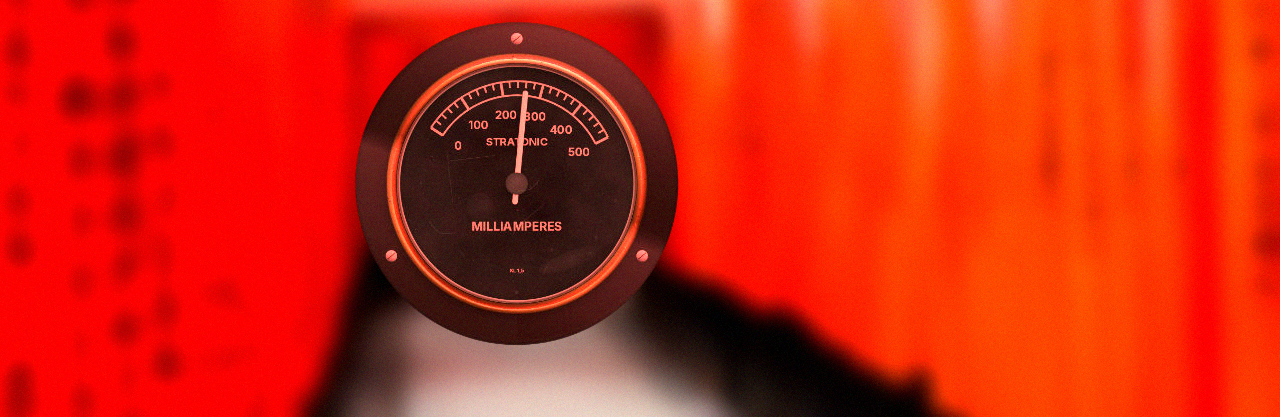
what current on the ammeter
260 mA
